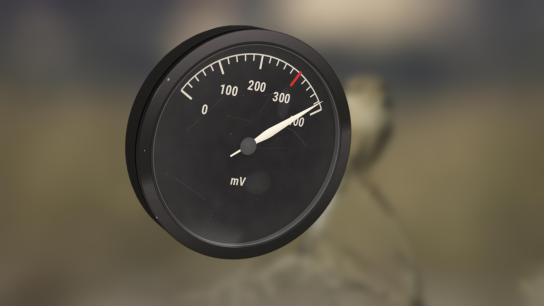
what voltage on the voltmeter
380 mV
